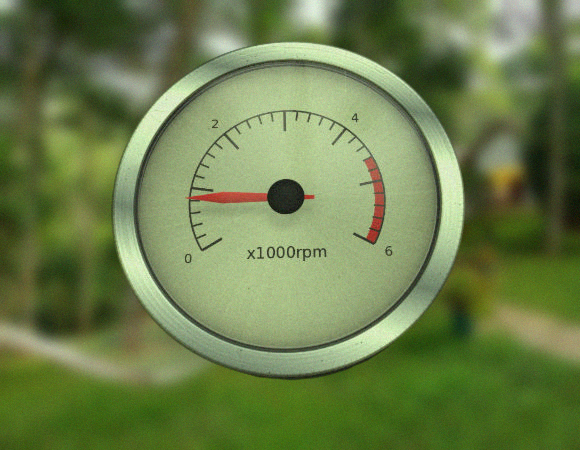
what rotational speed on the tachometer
800 rpm
